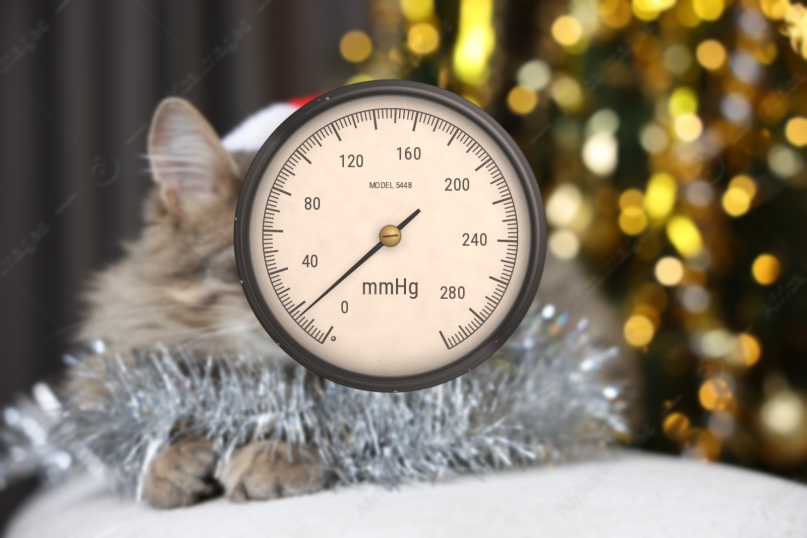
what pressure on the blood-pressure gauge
16 mmHg
